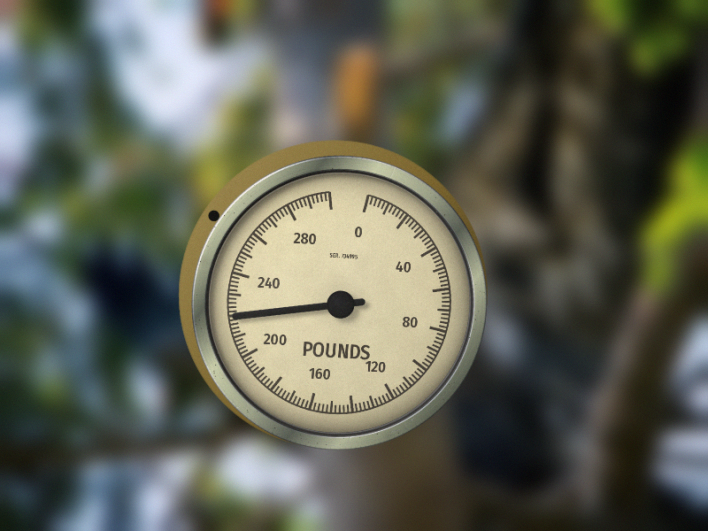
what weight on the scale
220 lb
